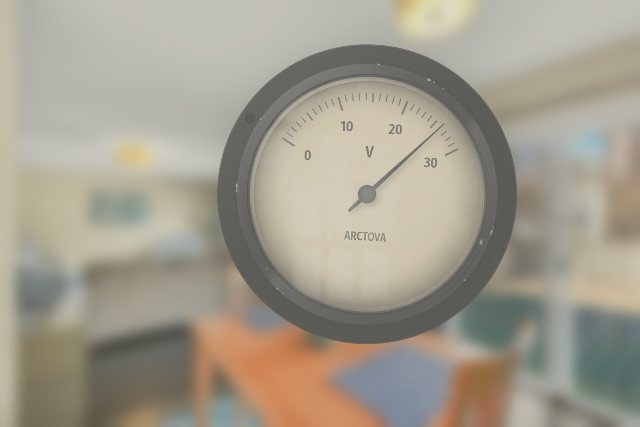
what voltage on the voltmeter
26 V
